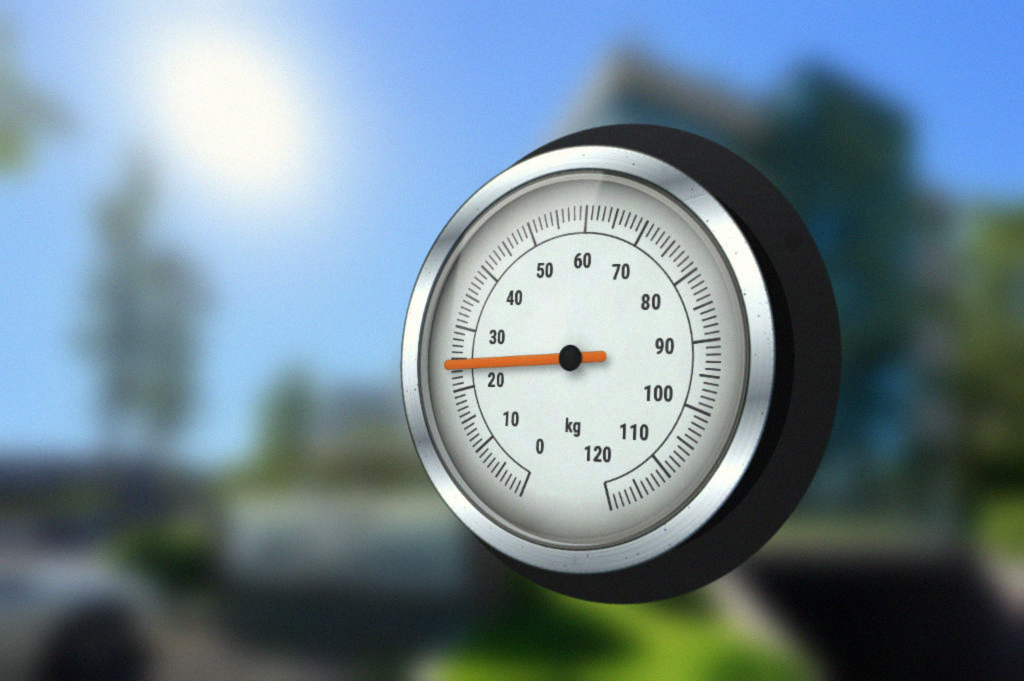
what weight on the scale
24 kg
